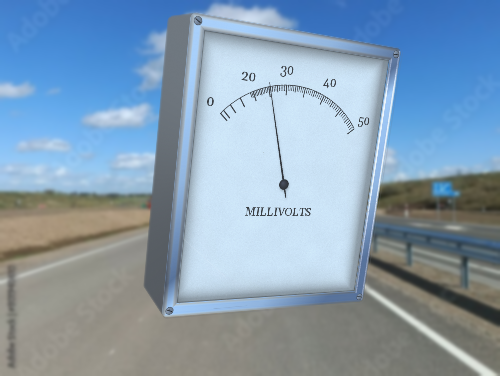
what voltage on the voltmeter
25 mV
